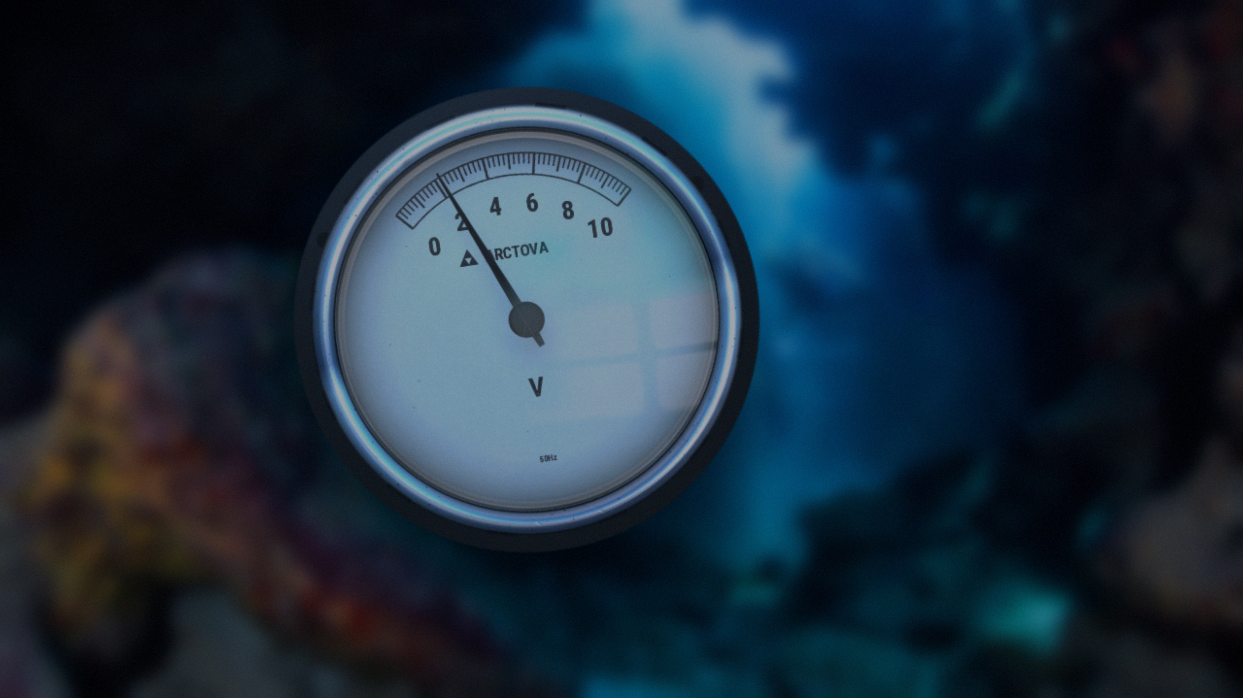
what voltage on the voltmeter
2.2 V
